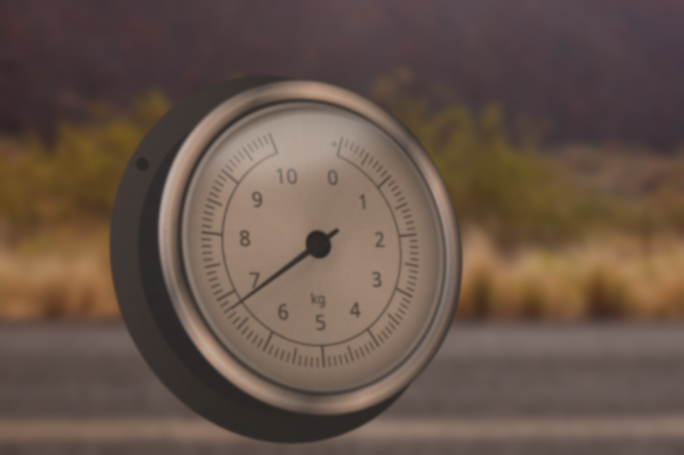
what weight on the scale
6.8 kg
